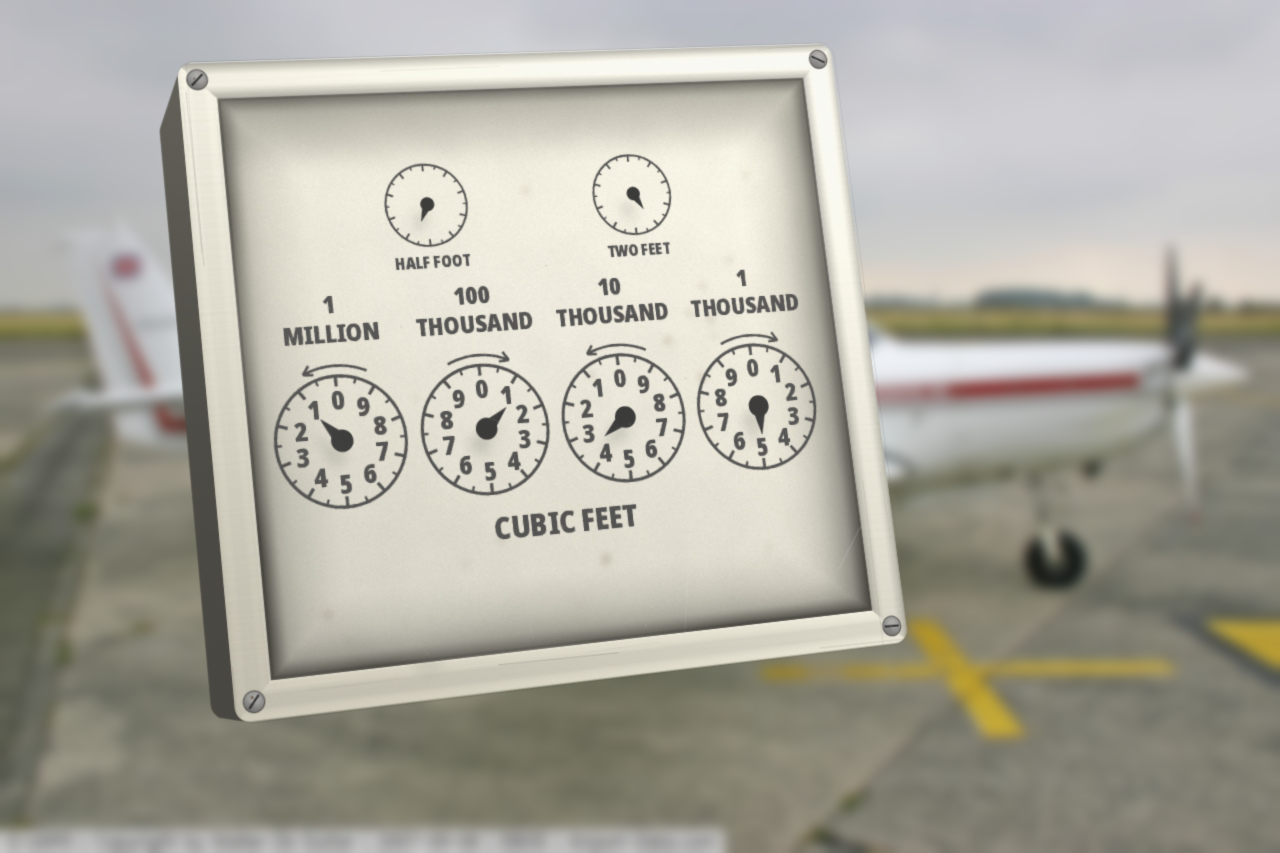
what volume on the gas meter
113500 ft³
